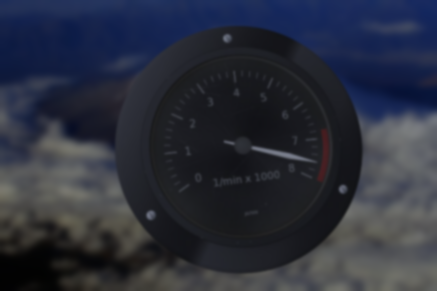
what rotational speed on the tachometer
7600 rpm
